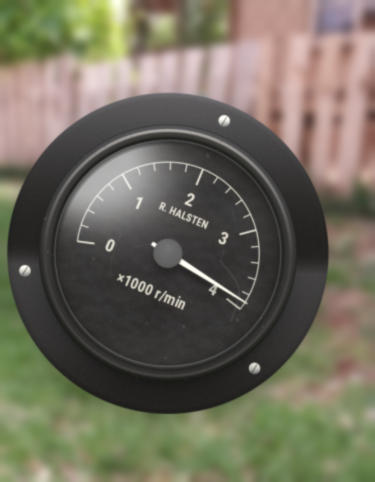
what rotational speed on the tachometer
3900 rpm
